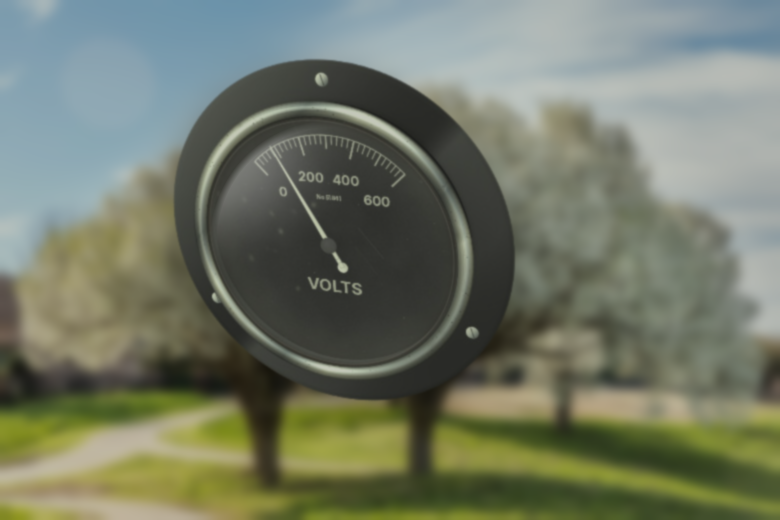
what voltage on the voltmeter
100 V
